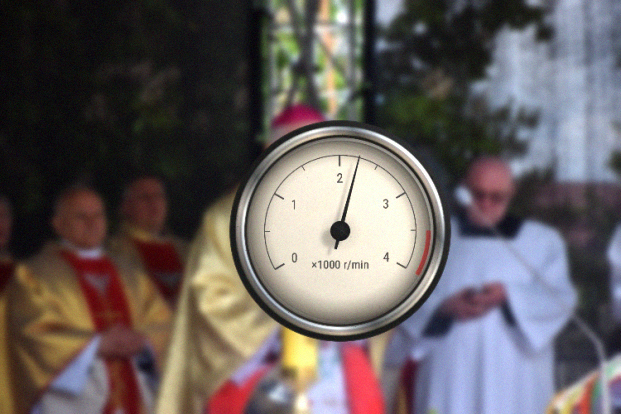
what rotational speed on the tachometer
2250 rpm
